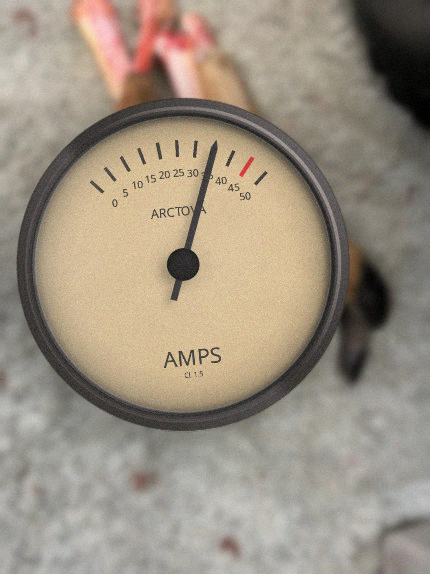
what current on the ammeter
35 A
